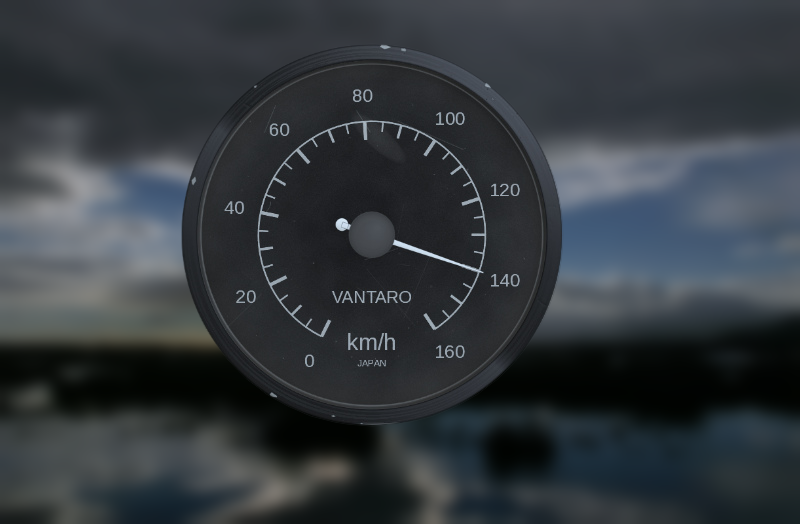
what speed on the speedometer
140 km/h
